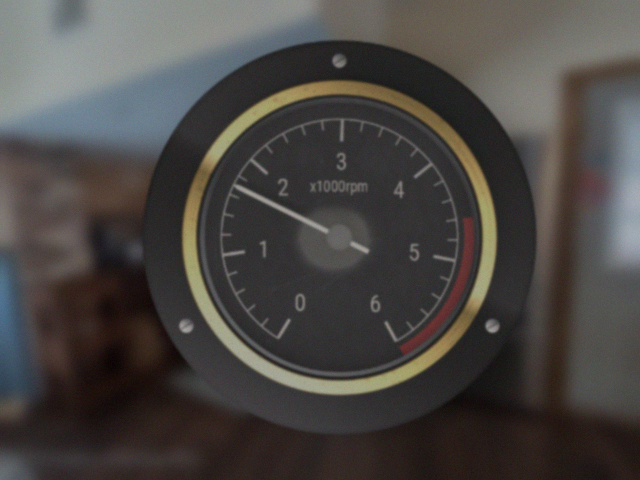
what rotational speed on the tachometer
1700 rpm
